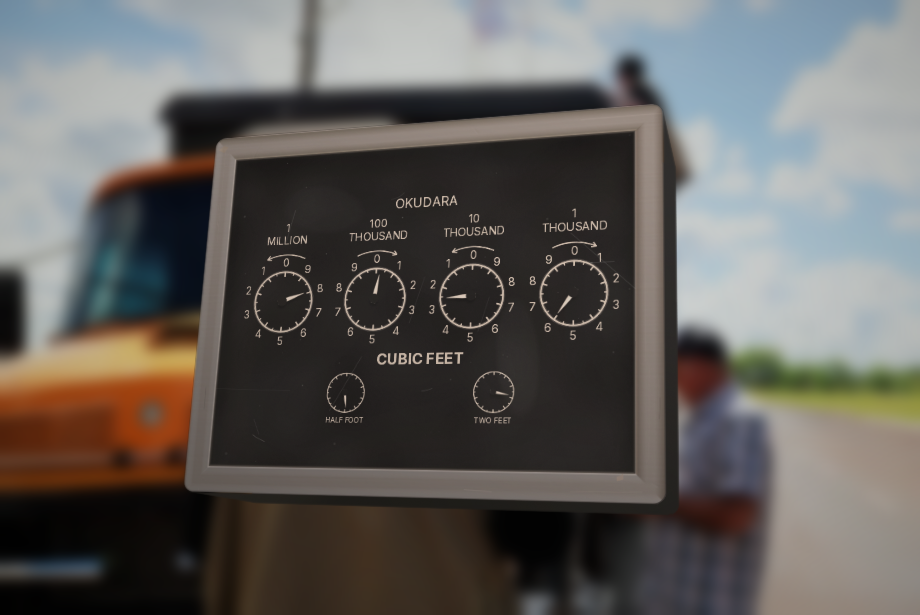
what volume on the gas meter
802600 ft³
